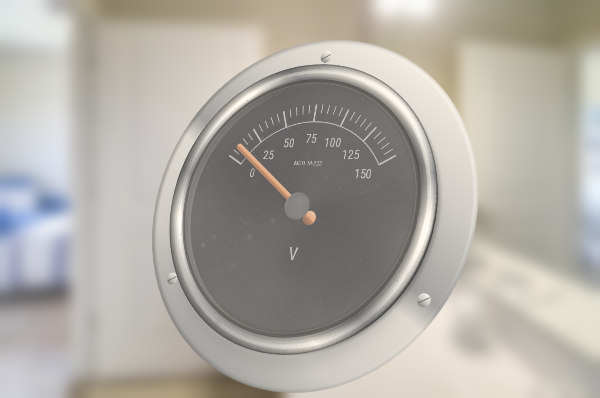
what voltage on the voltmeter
10 V
